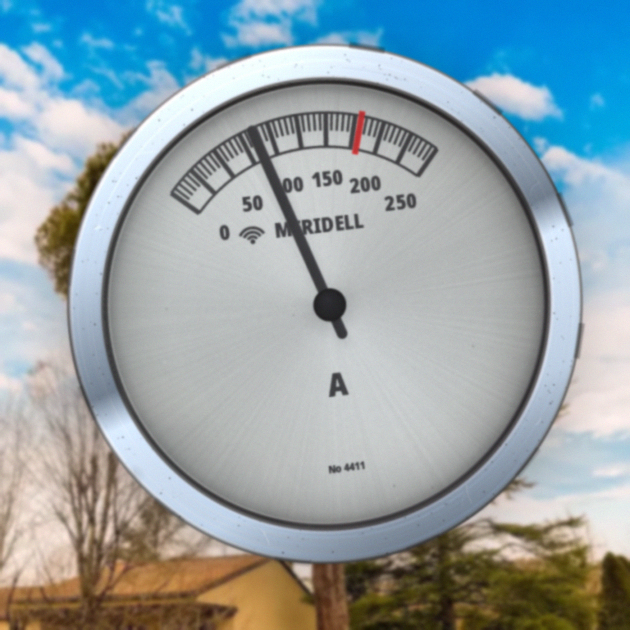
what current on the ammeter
85 A
